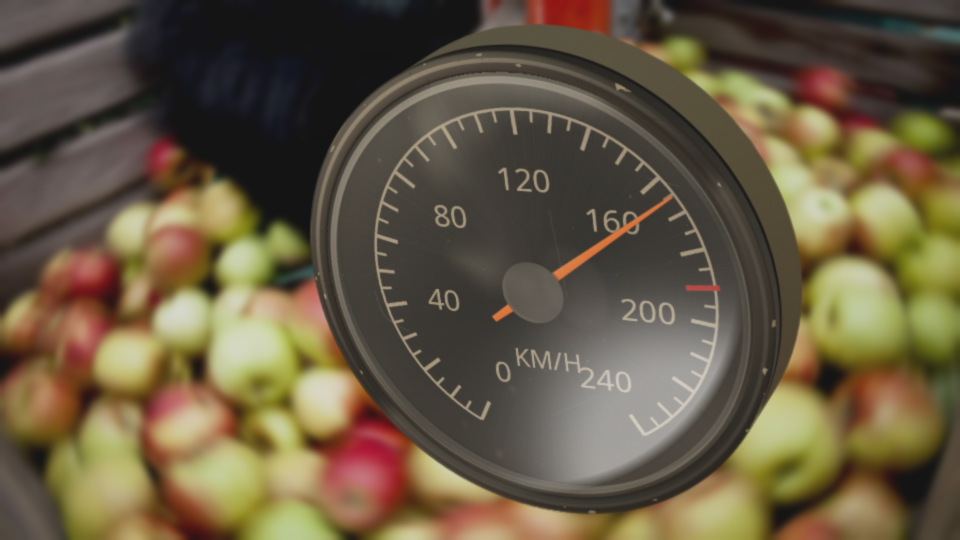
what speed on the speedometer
165 km/h
